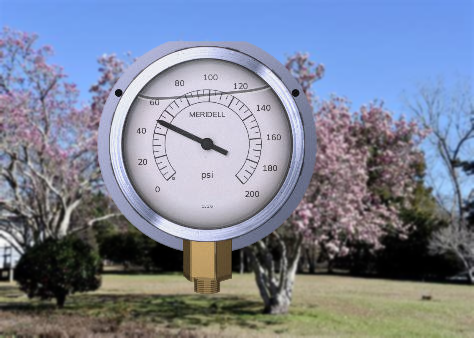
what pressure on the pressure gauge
50 psi
